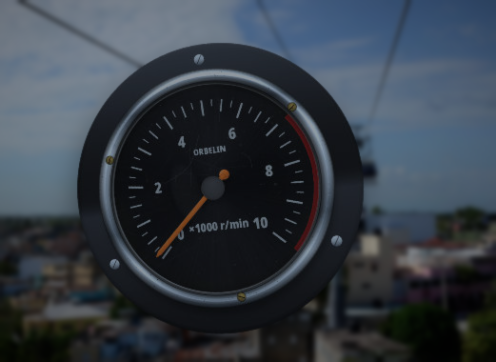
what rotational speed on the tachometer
125 rpm
